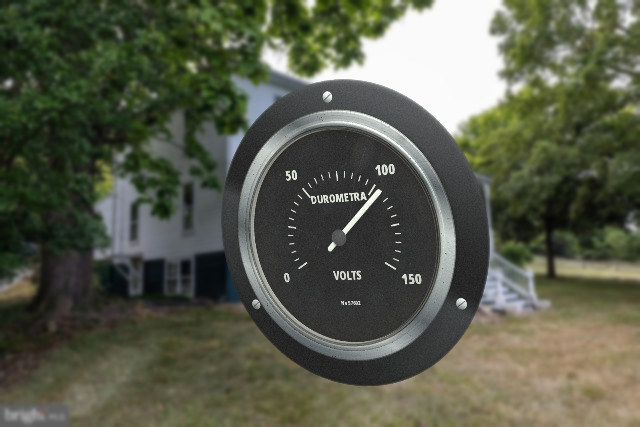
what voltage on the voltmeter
105 V
